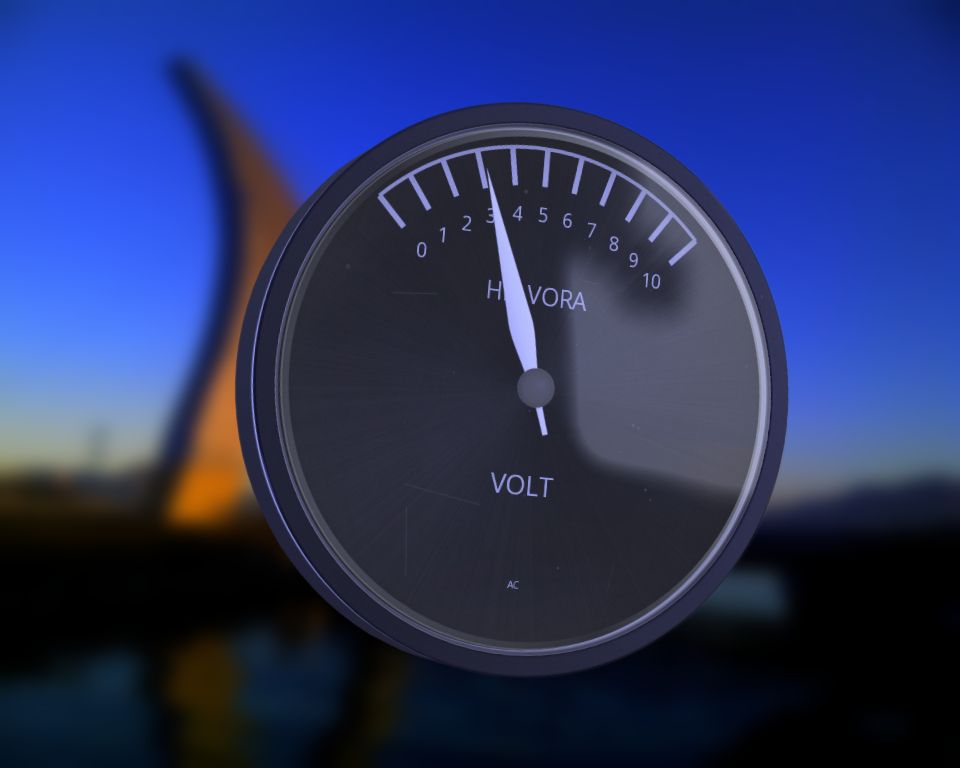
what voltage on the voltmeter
3 V
